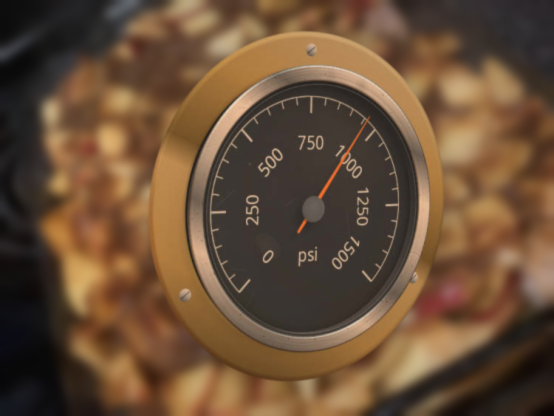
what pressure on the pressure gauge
950 psi
